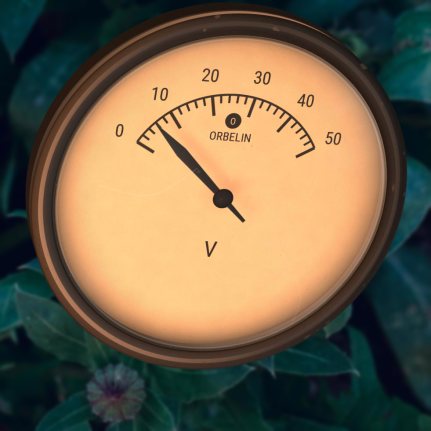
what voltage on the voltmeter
6 V
